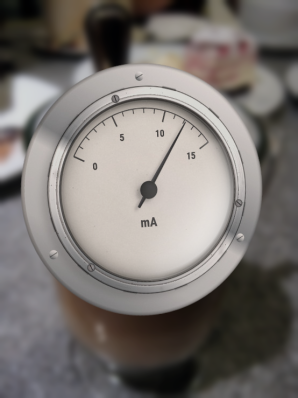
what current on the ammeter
12 mA
